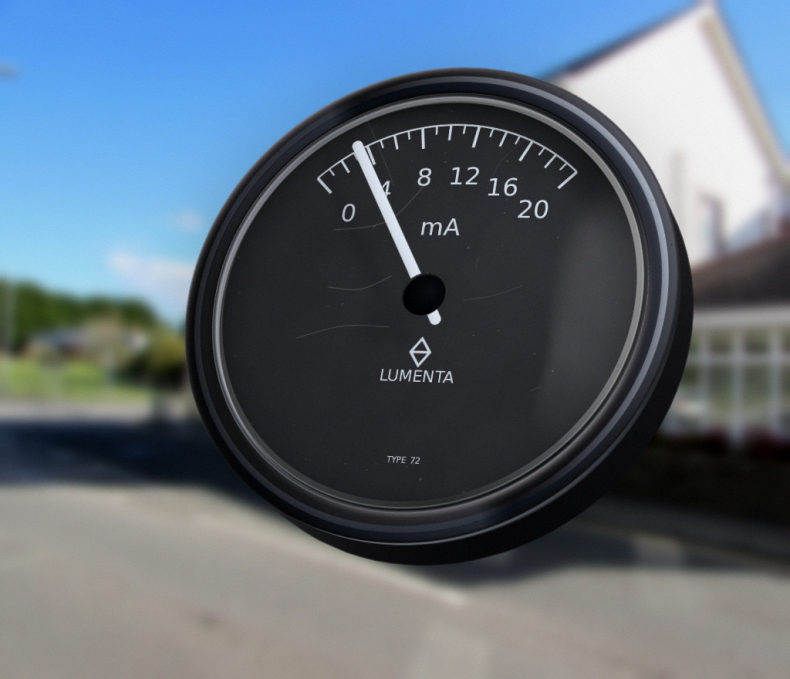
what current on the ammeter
3.5 mA
